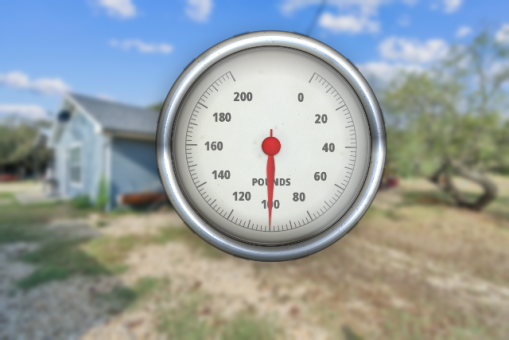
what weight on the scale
100 lb
